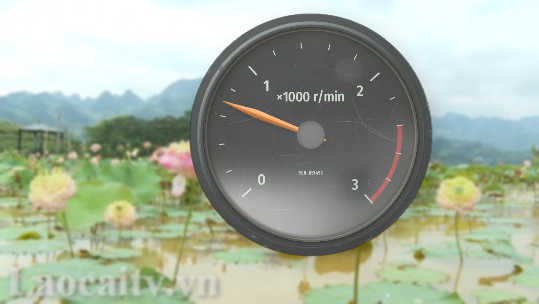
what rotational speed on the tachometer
700 rpm
